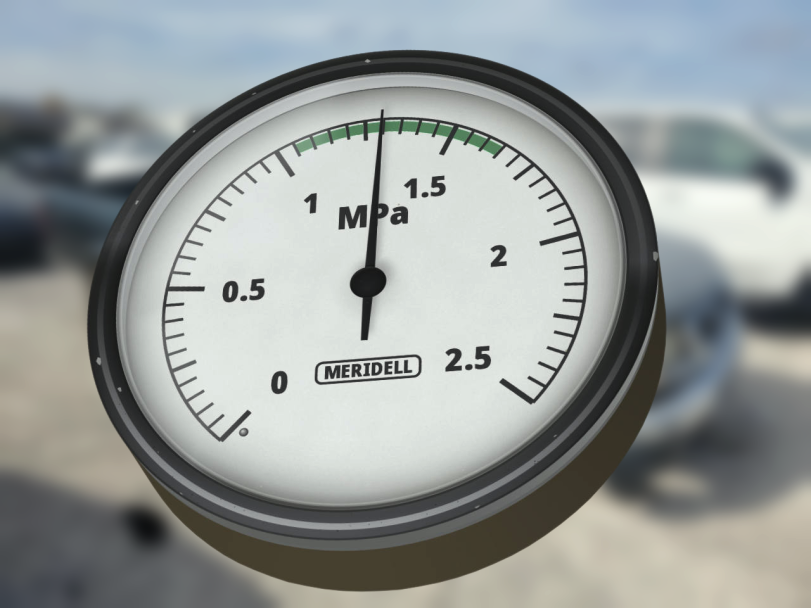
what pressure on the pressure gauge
1.3 MPa
